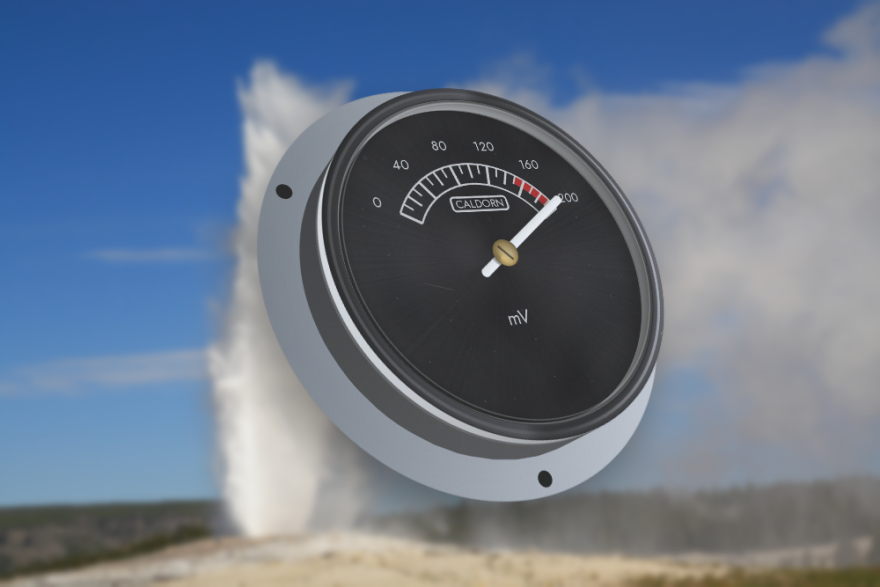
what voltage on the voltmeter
195 mV
